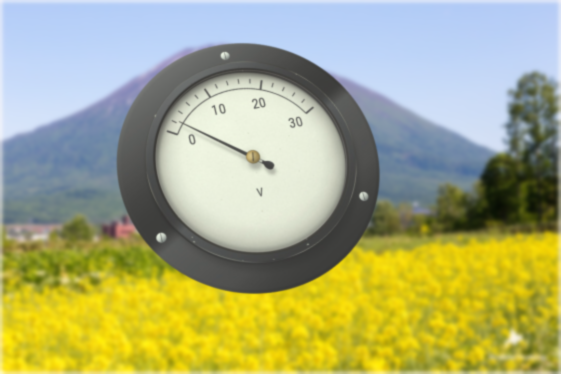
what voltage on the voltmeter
2 V
